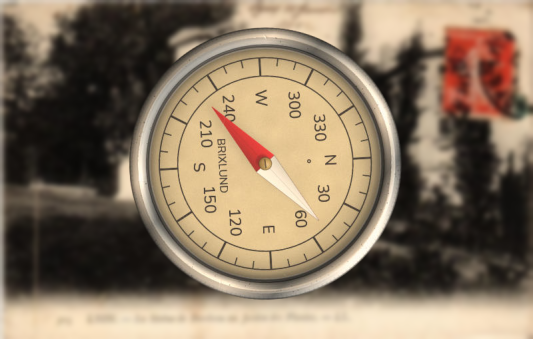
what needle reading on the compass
230 °
